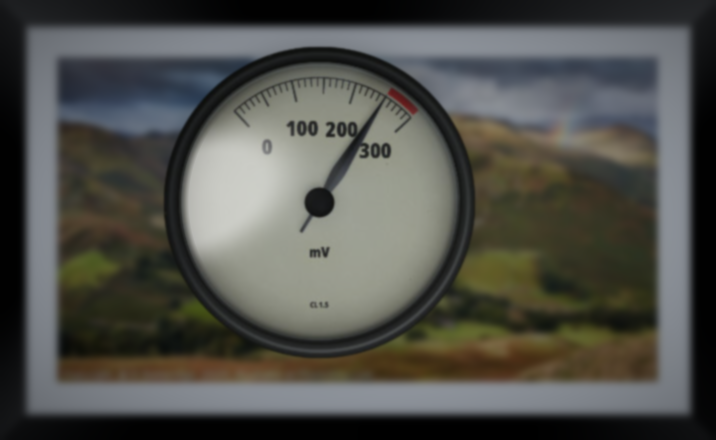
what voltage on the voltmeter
250 mV
